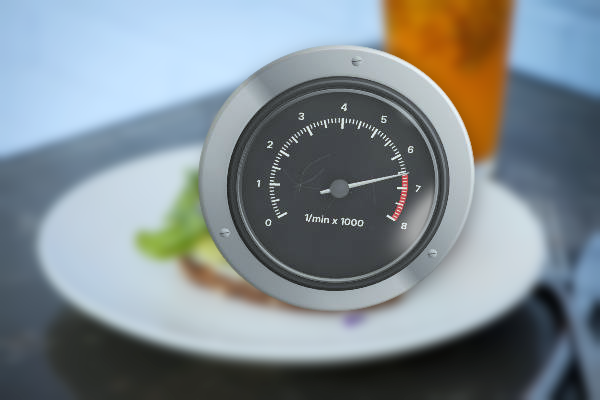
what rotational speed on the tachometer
6500 rpm
